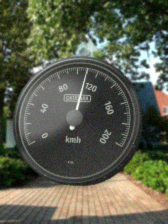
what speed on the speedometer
110 km/h
